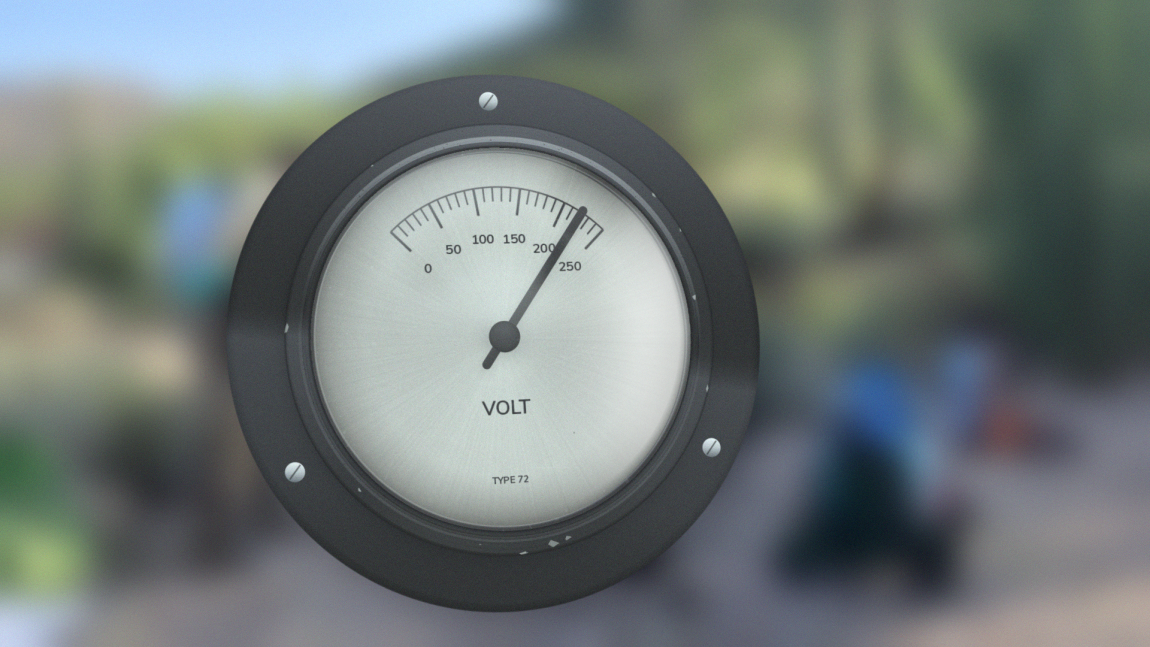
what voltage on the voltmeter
220 V
